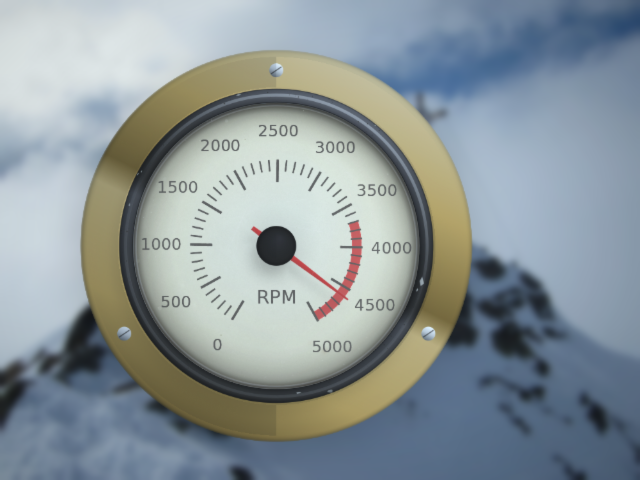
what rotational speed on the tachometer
4600 rpm
